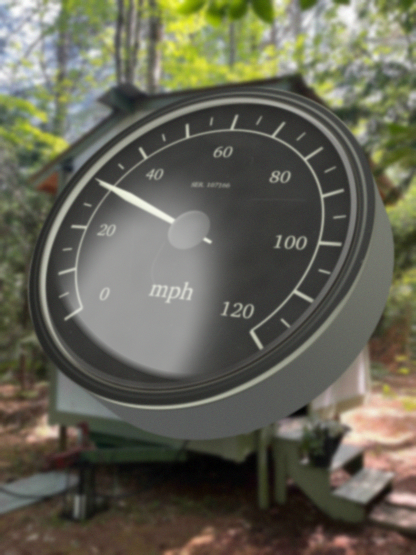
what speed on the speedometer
30 mph
